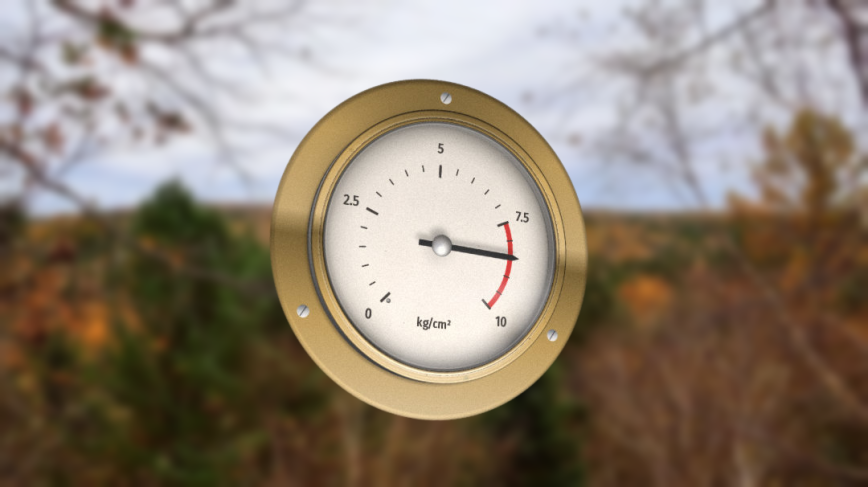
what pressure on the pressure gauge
8.5 kg/cm²
